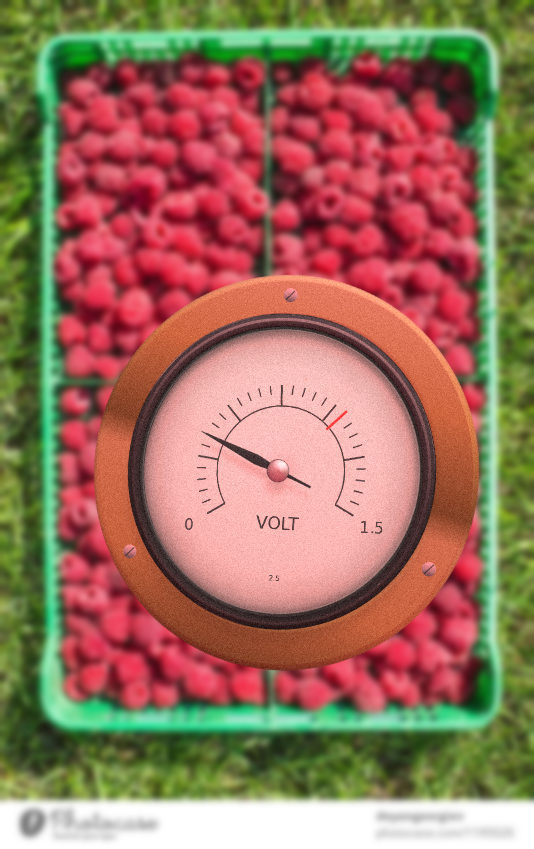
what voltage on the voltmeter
0.35 V
